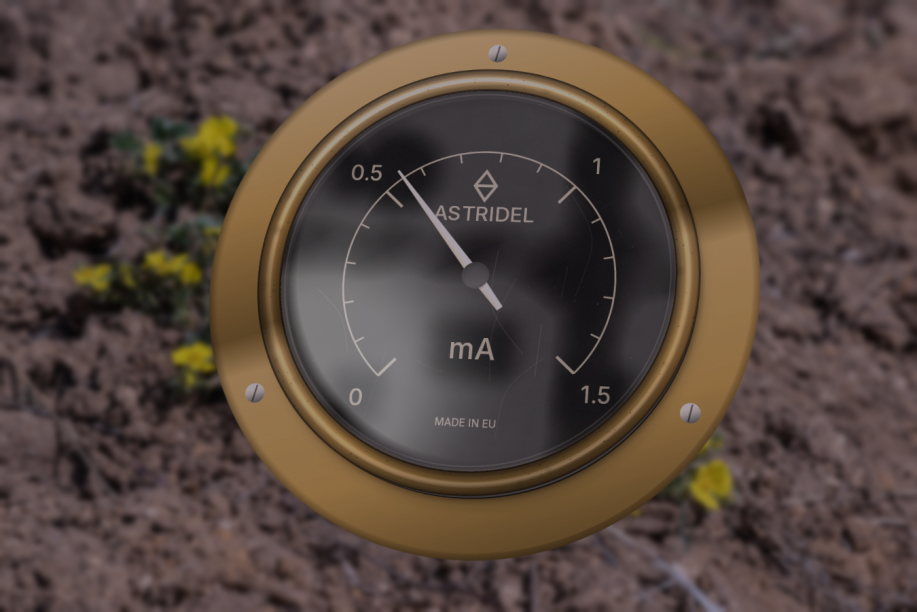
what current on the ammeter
0.55 mA
